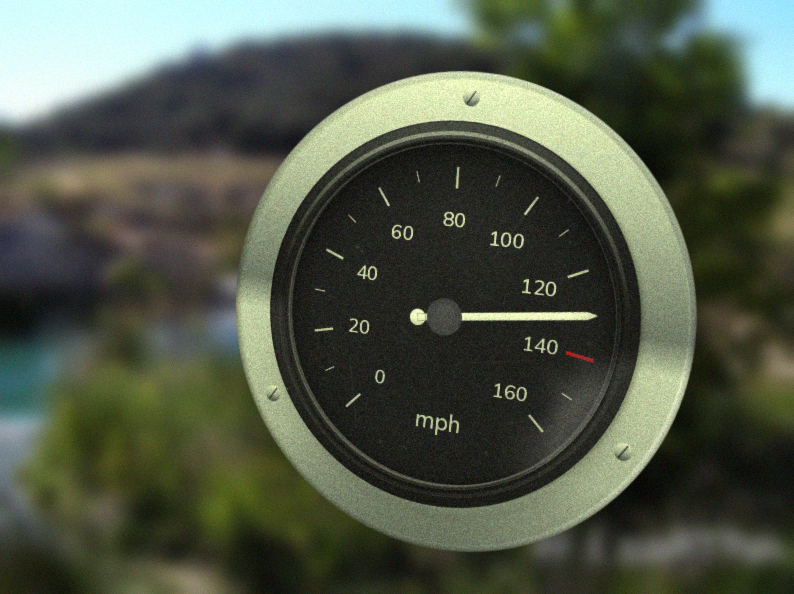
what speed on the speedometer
130 mph
